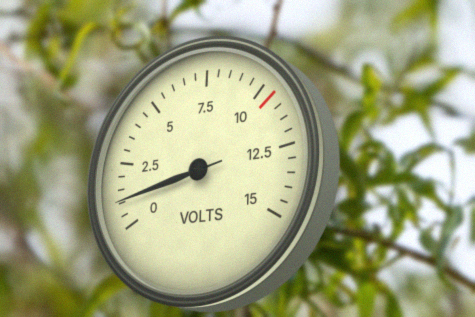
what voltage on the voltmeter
1 V
